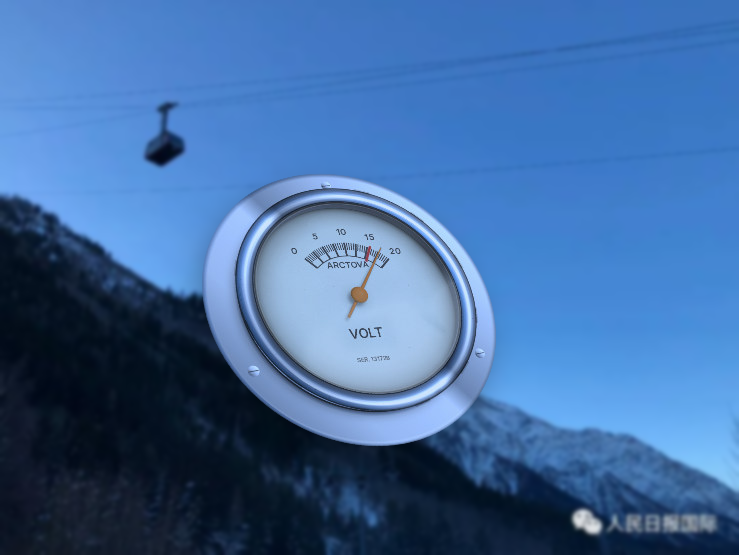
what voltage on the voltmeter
17.5 V
